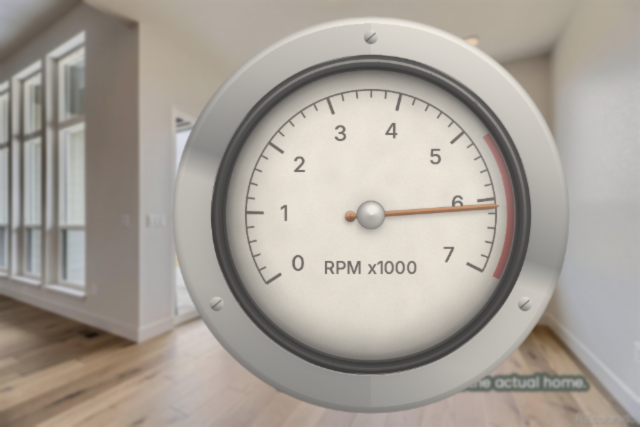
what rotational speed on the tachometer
6100 rpm
